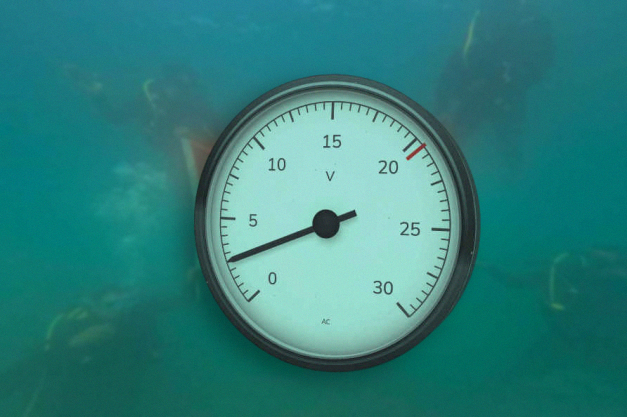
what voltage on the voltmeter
2.5 V
